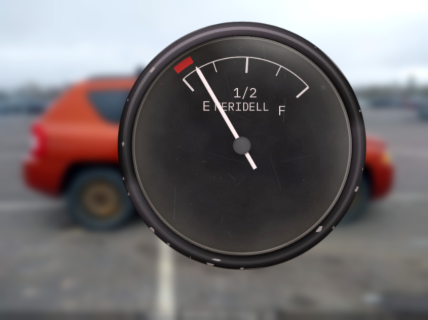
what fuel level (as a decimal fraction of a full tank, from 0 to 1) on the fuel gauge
0.125
